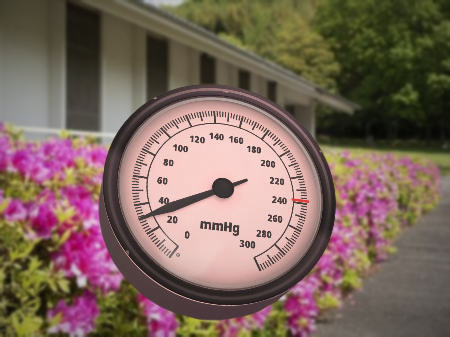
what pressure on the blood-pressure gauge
30 mmHg
